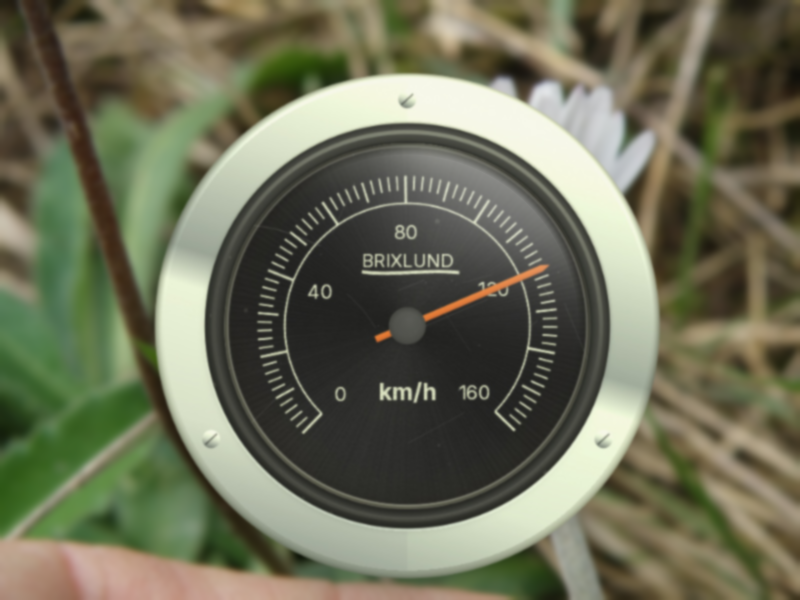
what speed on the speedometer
120 km/h
